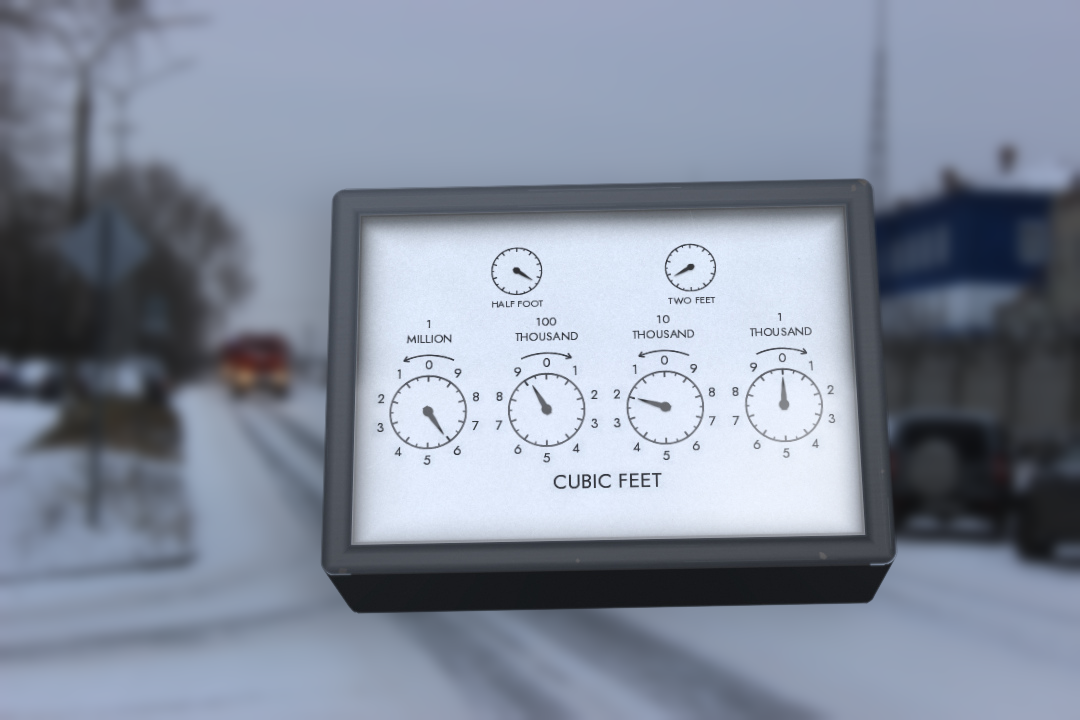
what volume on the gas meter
592000 ft³
